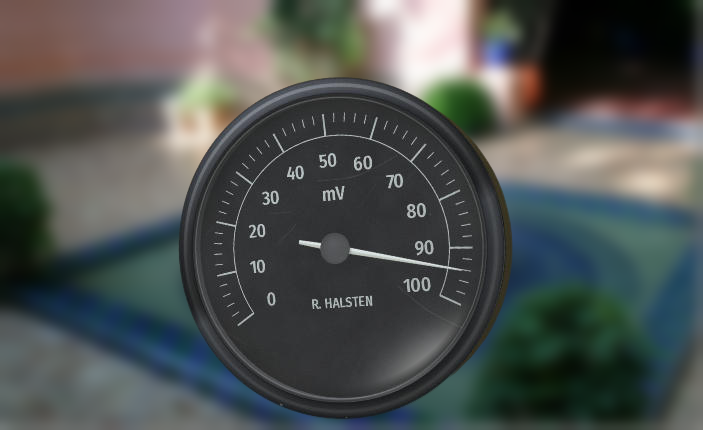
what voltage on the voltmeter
94 mV
